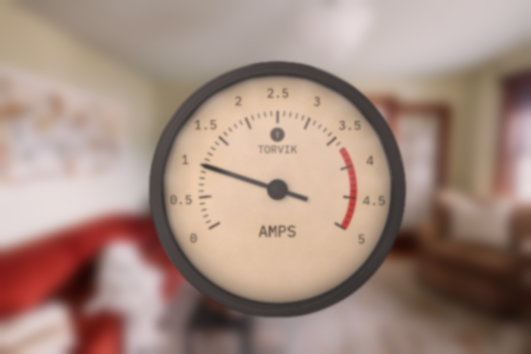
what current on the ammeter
1 A
